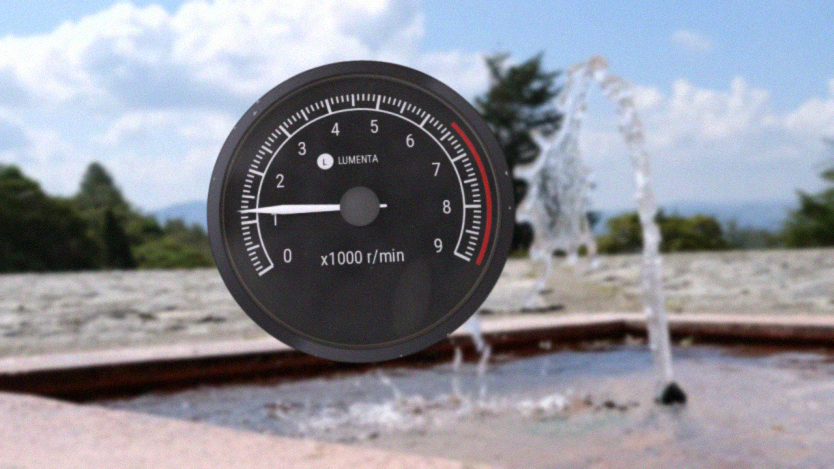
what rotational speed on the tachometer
1200 rpm
